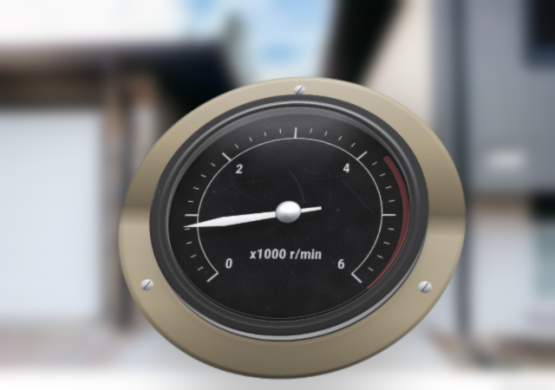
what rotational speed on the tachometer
800 rpm
